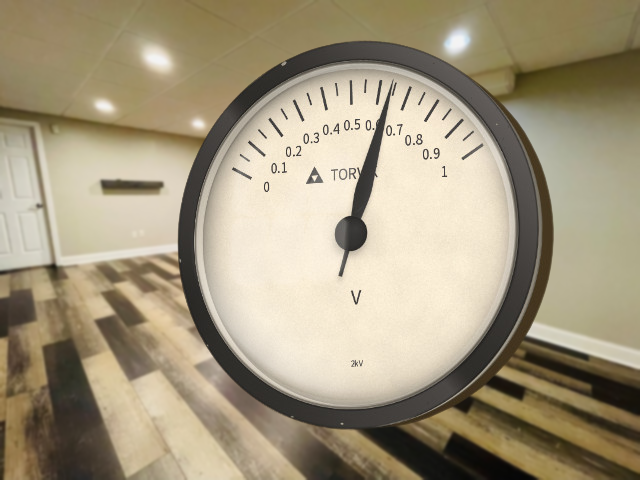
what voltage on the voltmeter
0.65 V
